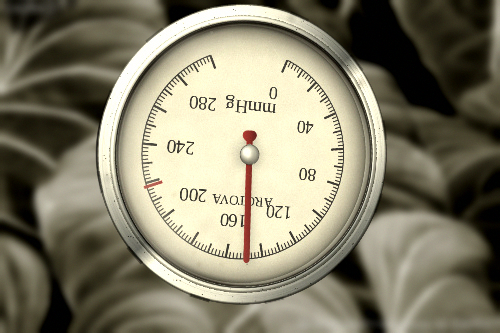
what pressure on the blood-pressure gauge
150 mmHg
